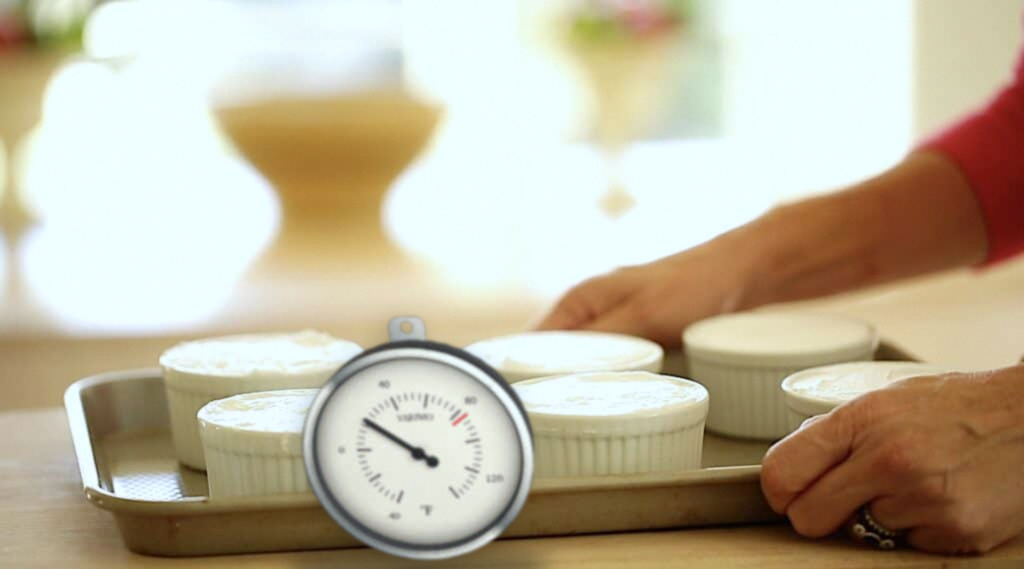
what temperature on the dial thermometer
20 °F
